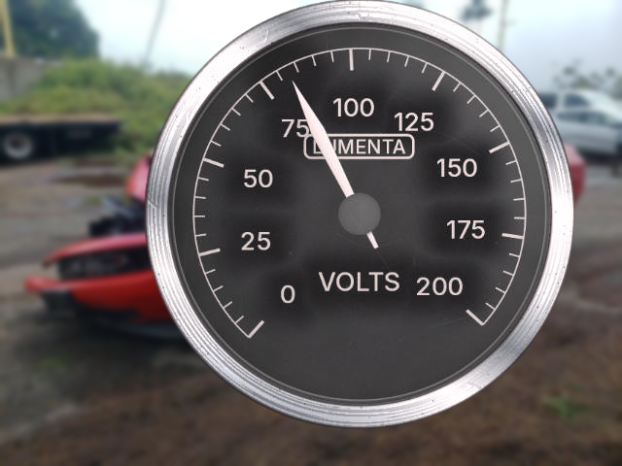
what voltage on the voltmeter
82.5 V
